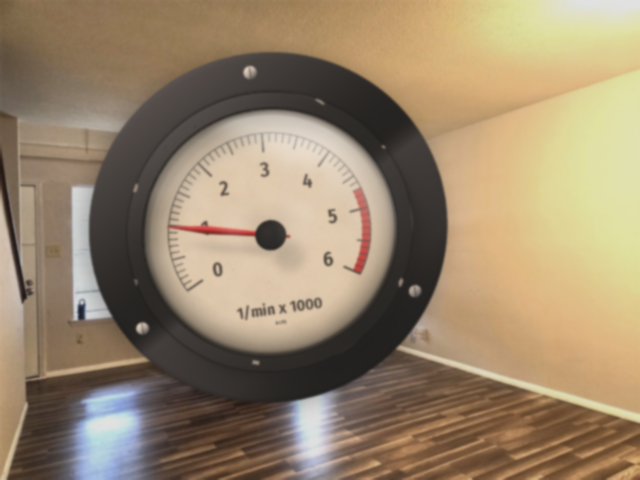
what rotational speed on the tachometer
1000 rpm
